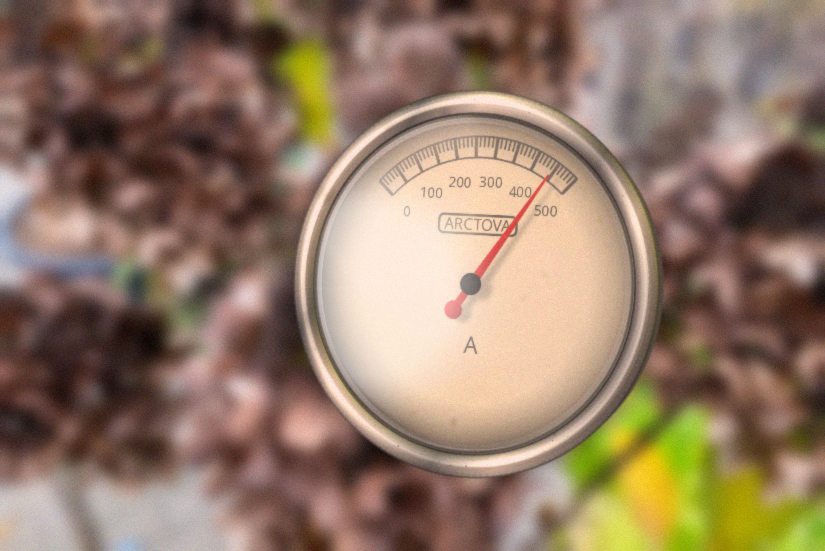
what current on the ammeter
450 A
